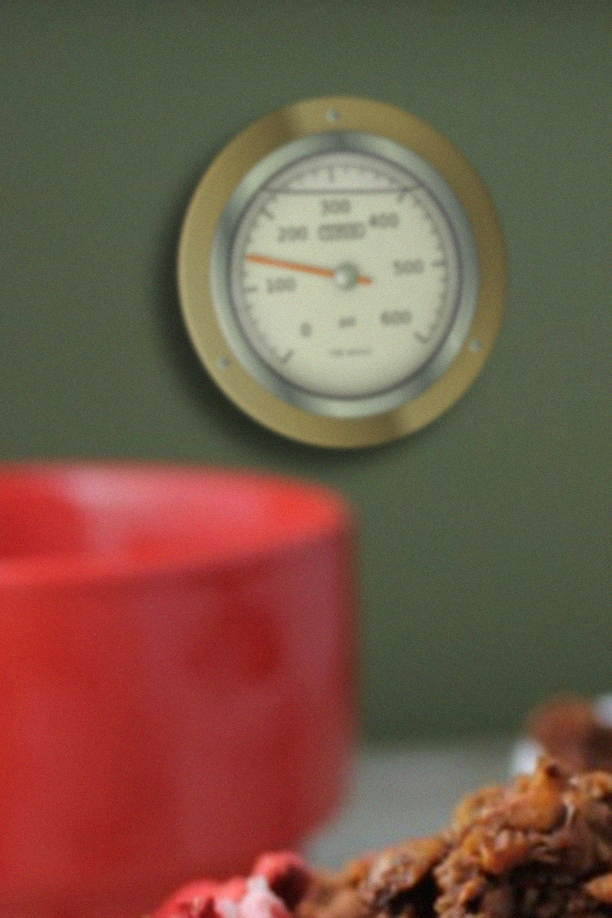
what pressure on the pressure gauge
140 psi
